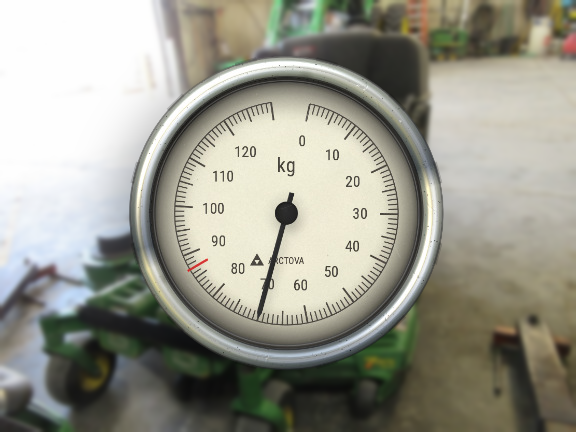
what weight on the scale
70 kg
